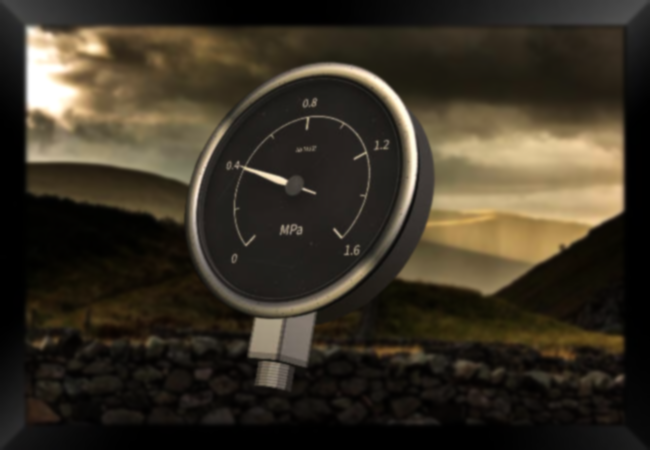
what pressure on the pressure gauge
0.4 MPa
